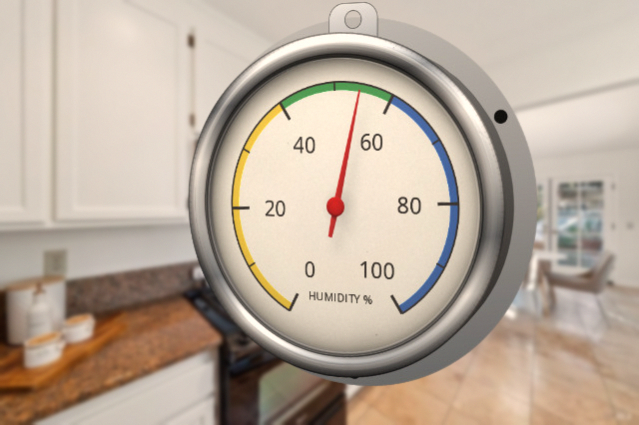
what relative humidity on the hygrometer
55 %
